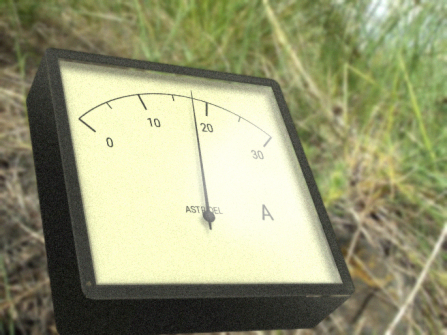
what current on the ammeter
17.5 A
